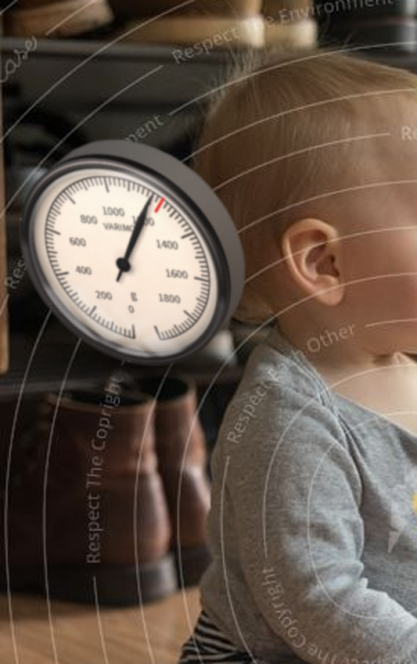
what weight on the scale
1200 g
